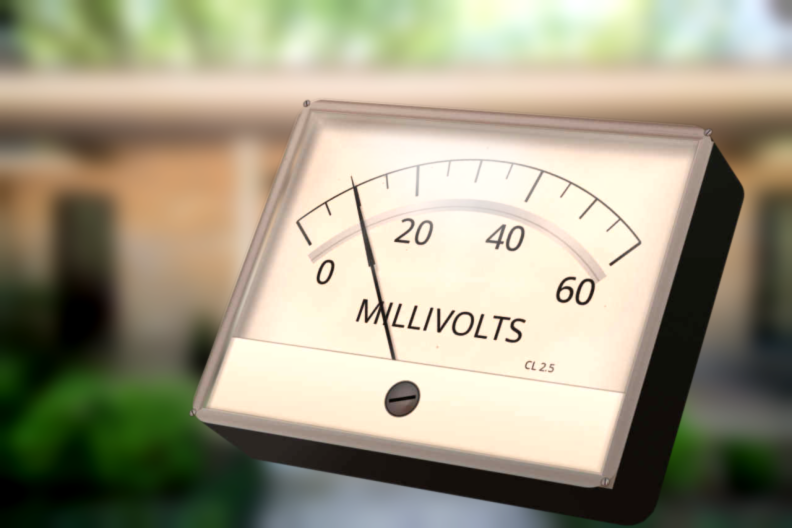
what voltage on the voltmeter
10 mV
